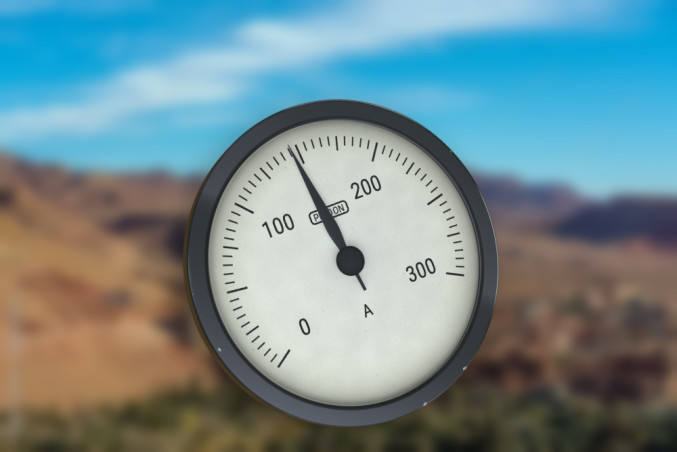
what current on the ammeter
145 A
